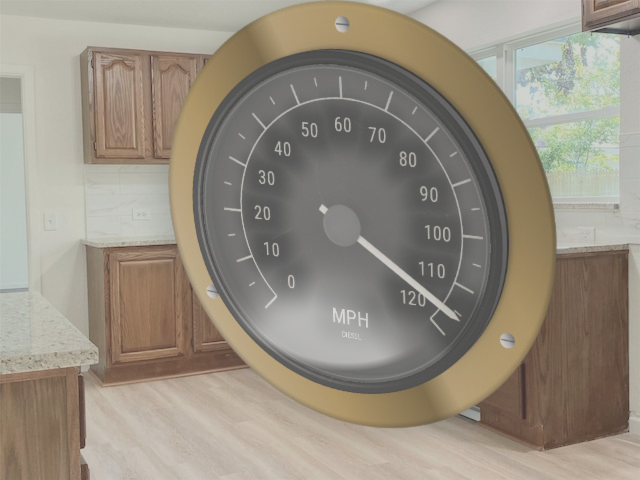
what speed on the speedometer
115 mph
